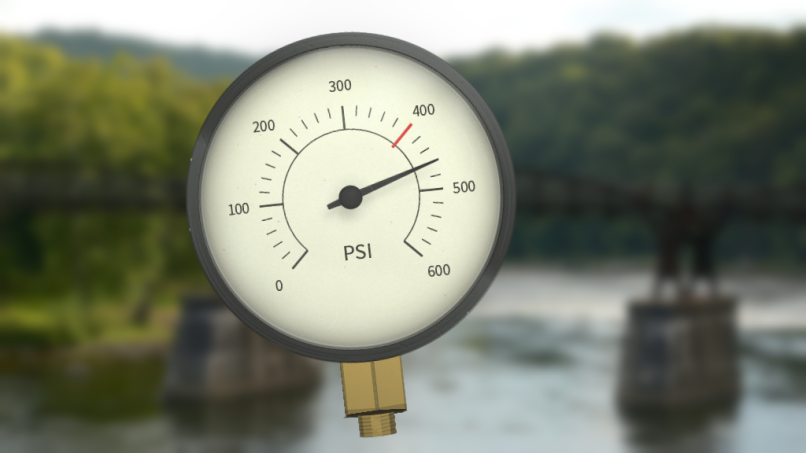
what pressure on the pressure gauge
460 psi
